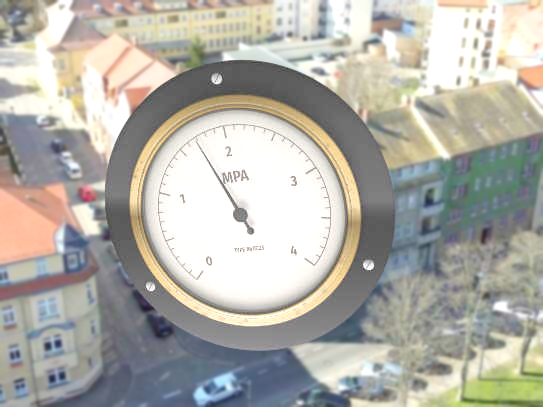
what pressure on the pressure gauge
1.7 MPa
